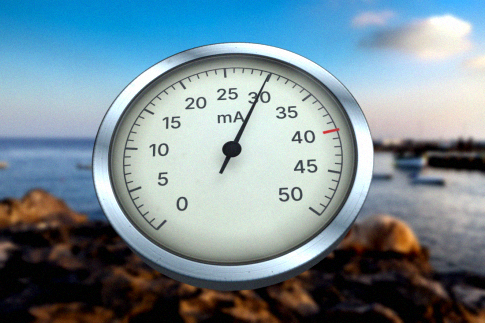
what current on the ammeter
30 mA
